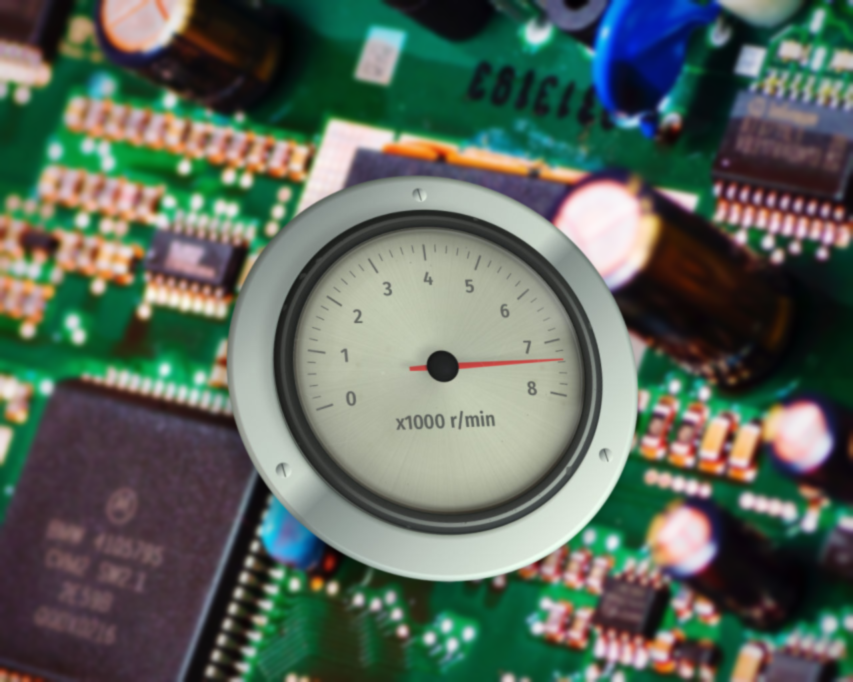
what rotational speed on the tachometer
7400 rpm
